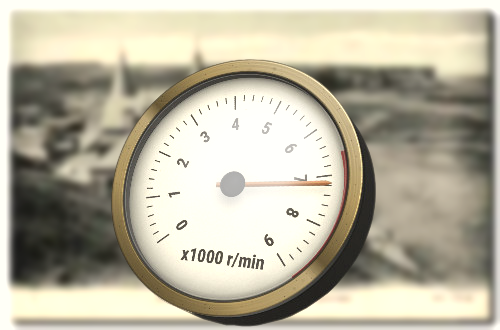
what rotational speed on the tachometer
7200 rpm
